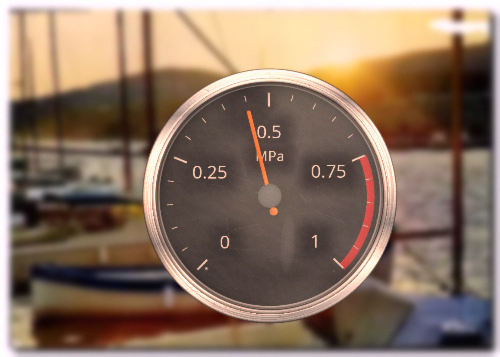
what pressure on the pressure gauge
0.45 MPa
